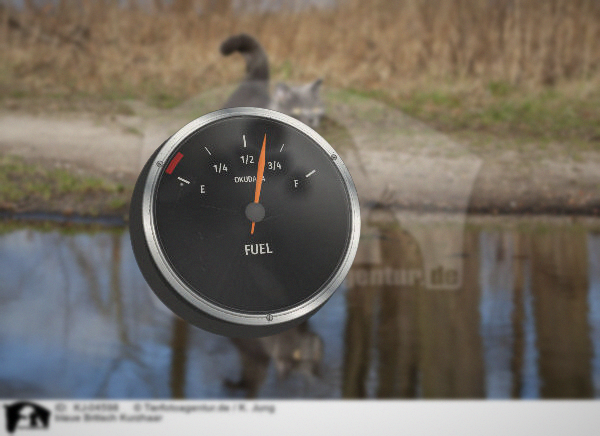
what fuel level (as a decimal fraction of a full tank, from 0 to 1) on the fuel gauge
0.625
